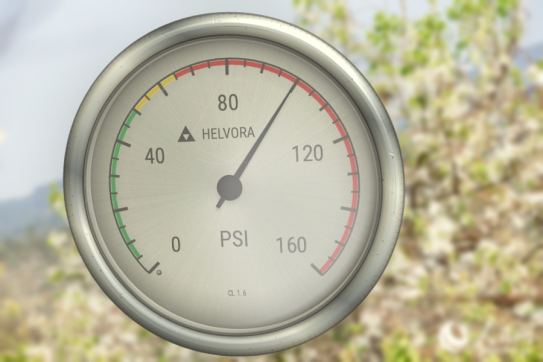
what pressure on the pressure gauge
100 psi
